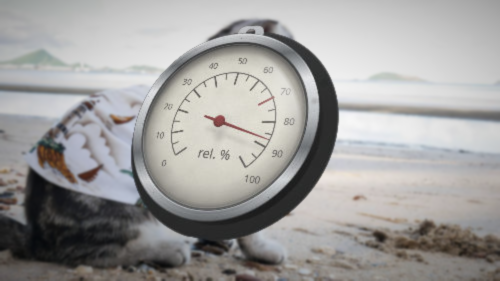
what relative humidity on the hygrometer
87.5 %
